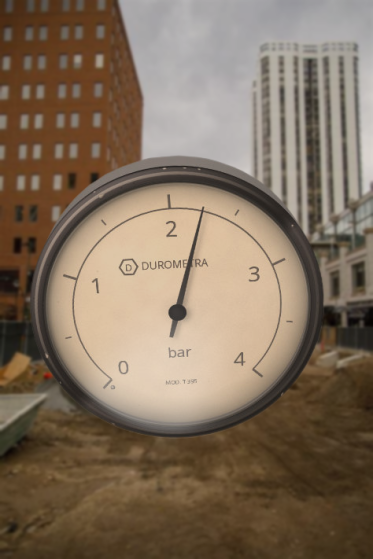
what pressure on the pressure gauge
2.25 bar
